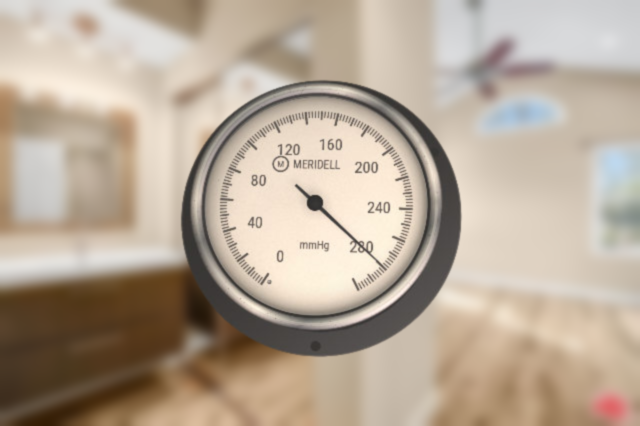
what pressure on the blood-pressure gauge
280 mmHg
